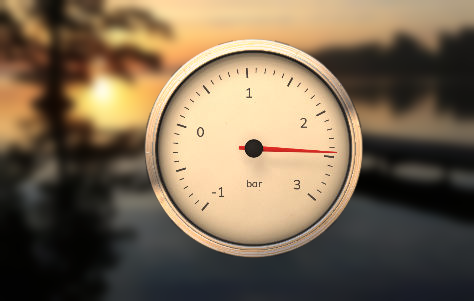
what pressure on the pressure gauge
2.45 bar
